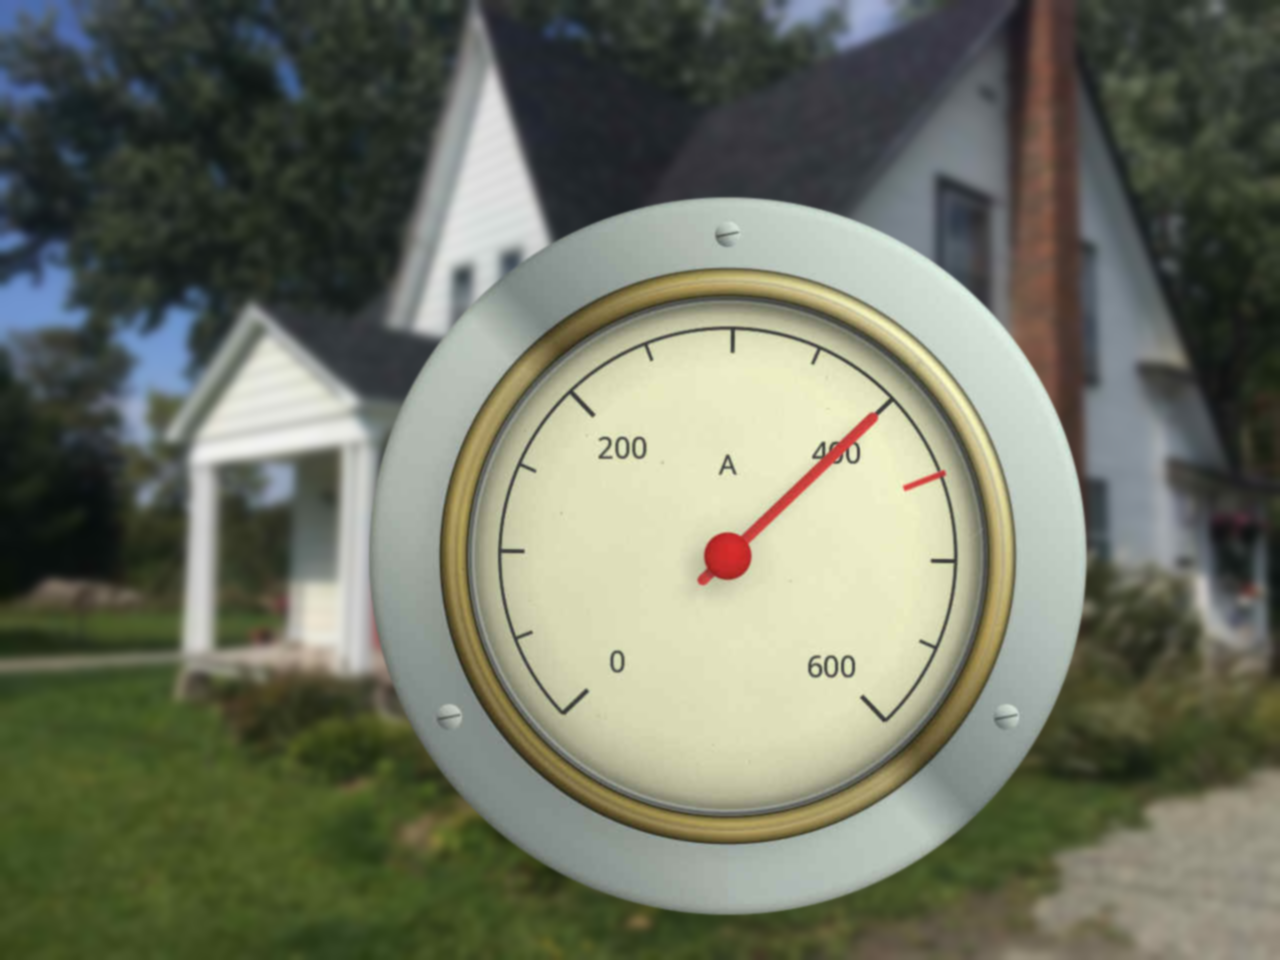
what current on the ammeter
400 A
